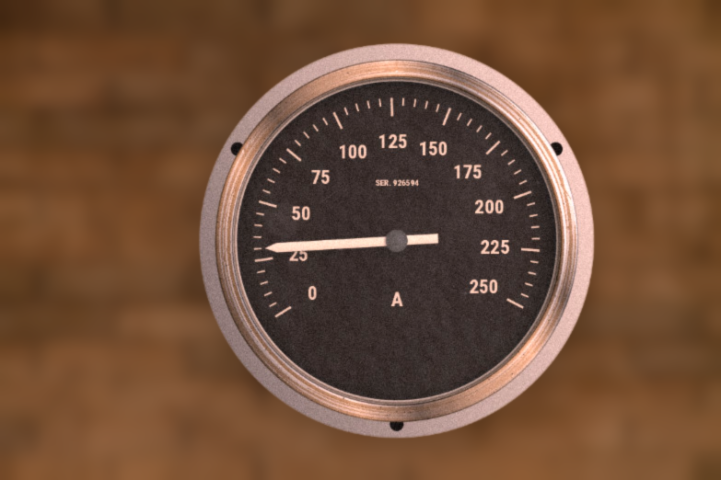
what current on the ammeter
30 A
